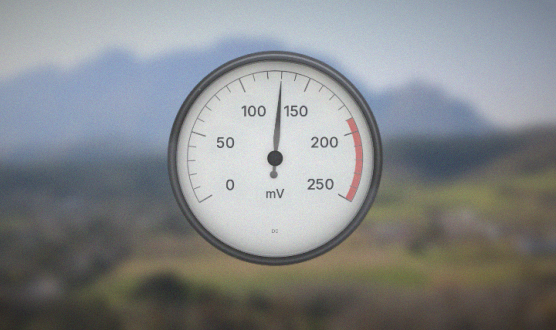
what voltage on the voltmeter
130 mV
